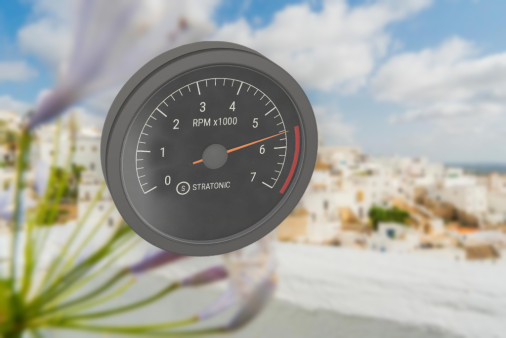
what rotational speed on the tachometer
5600 rpm
